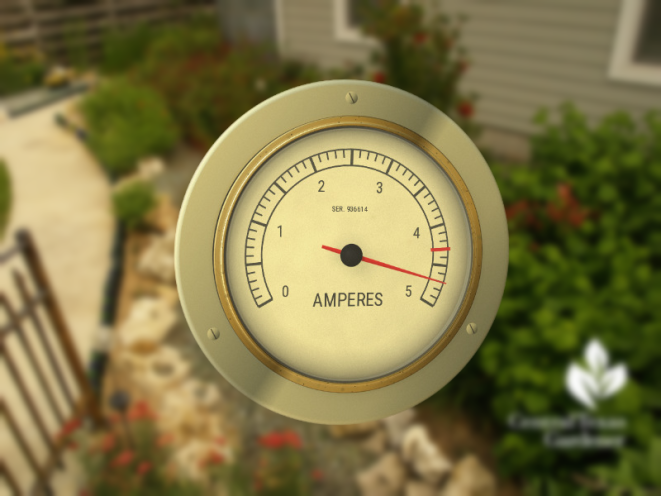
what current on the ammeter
4.7 A
